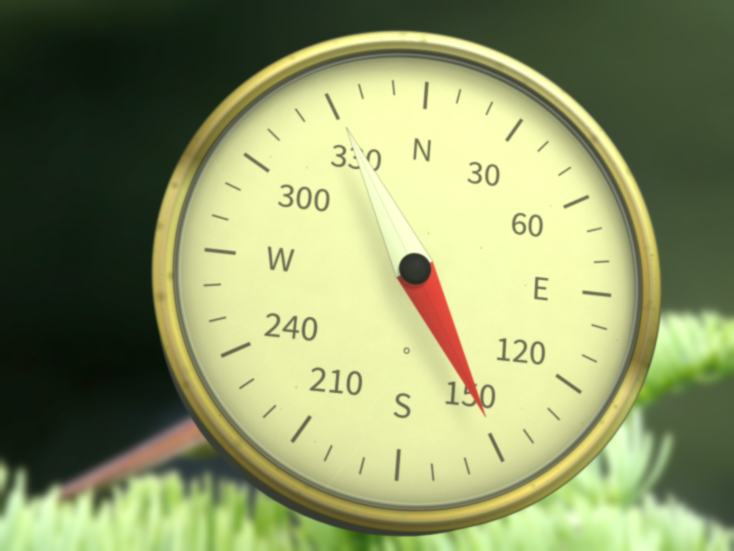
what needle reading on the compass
150 °
